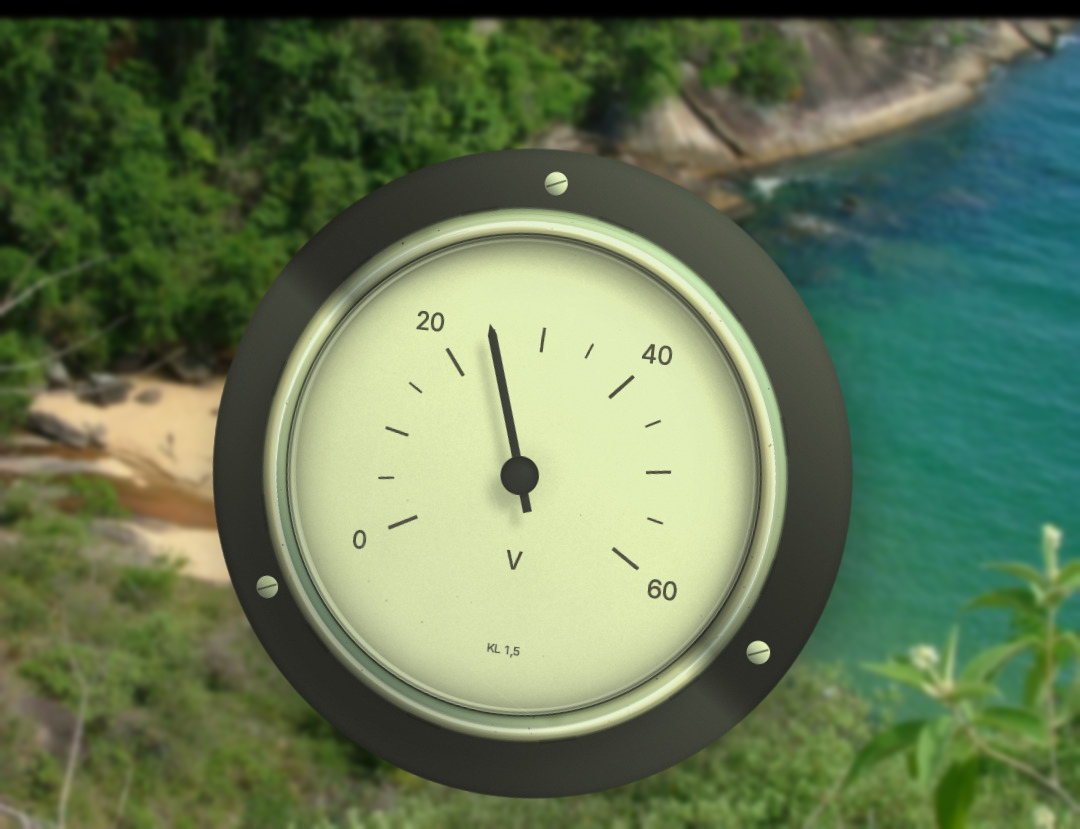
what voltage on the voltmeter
25 V
